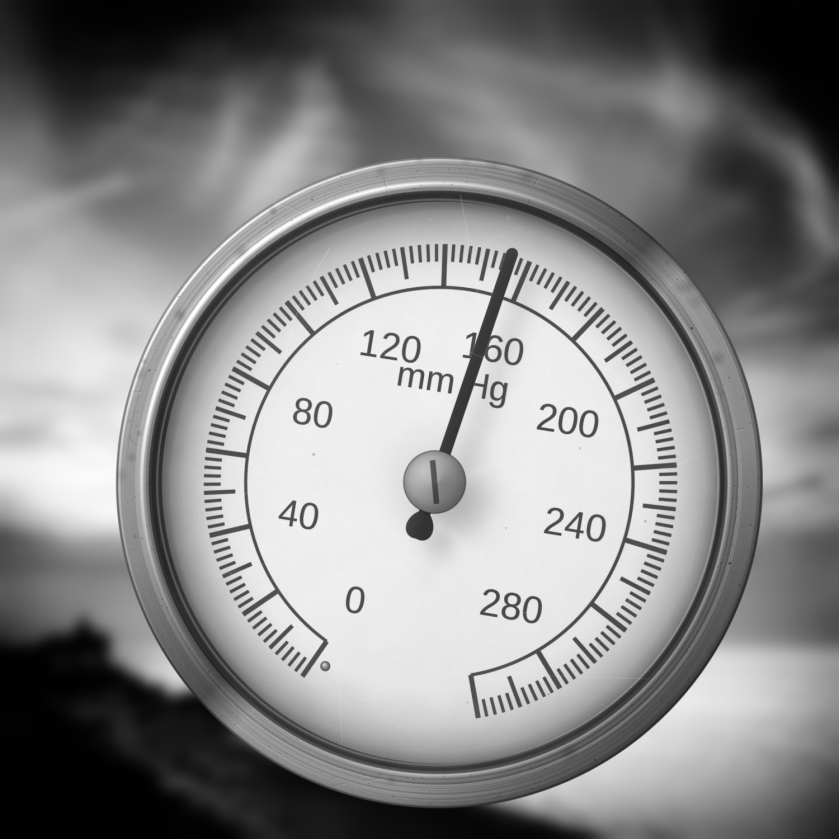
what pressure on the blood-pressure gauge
156 mmHg
